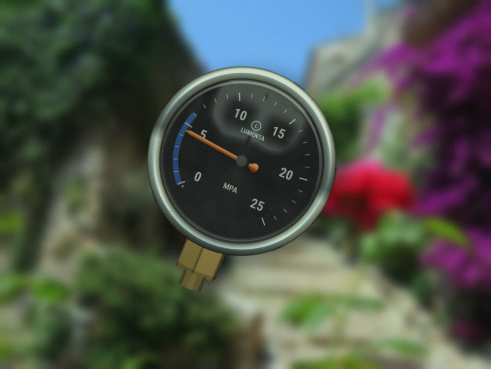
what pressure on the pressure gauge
4.5 MPa
